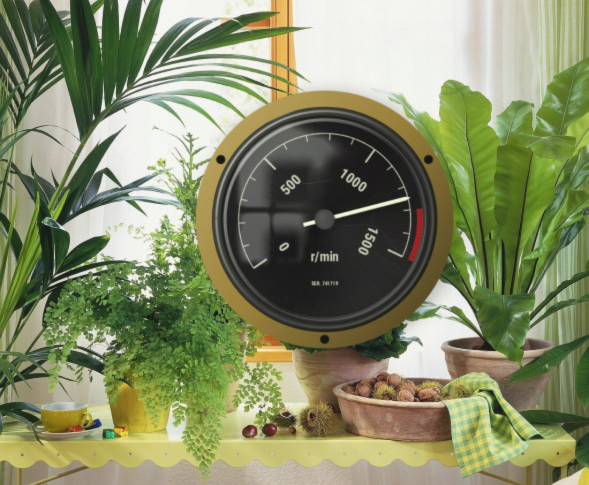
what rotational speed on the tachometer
1250 rpm
